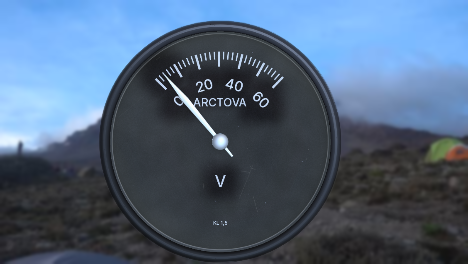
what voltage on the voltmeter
4 V
